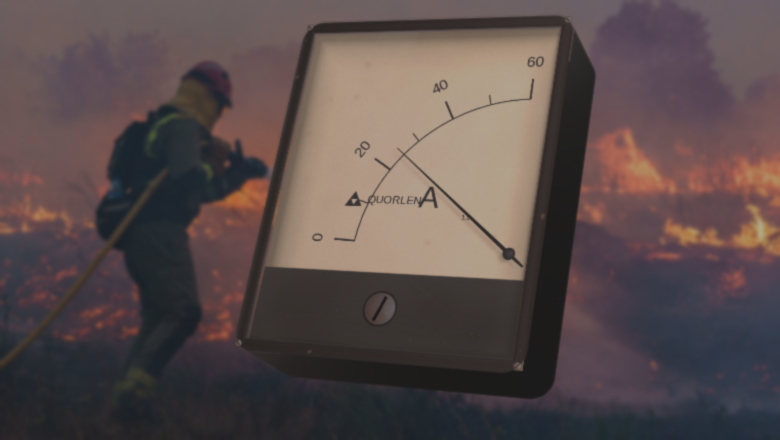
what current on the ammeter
25 A
